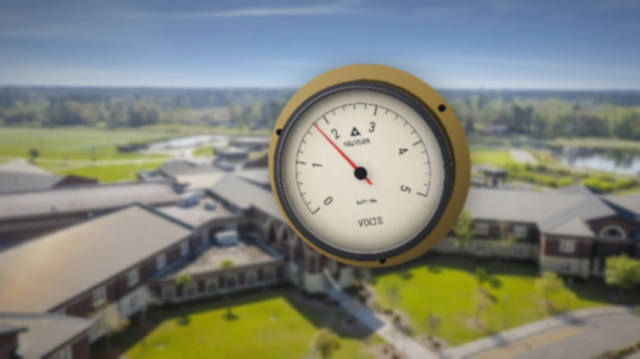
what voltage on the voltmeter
1.8 V
